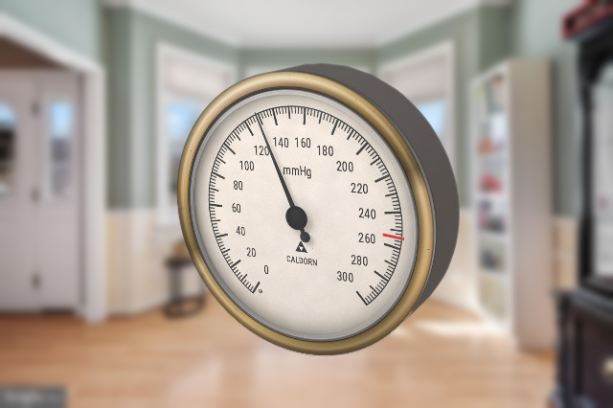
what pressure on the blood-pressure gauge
130 mmHg
